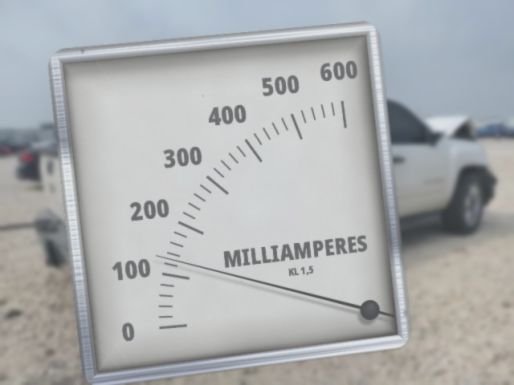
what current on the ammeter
130 mA
